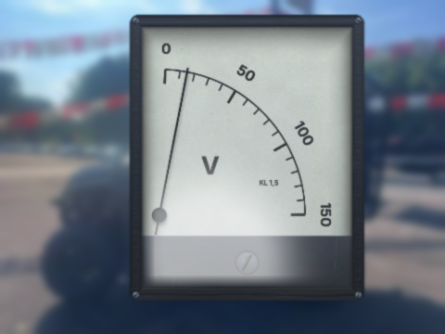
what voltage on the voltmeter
15 V
